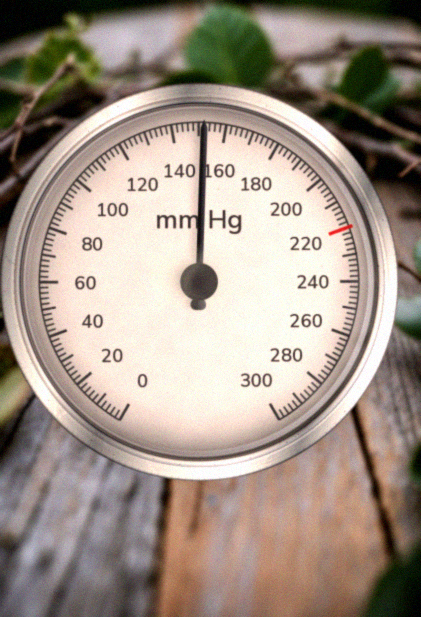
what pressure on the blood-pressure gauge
152 mmHg
